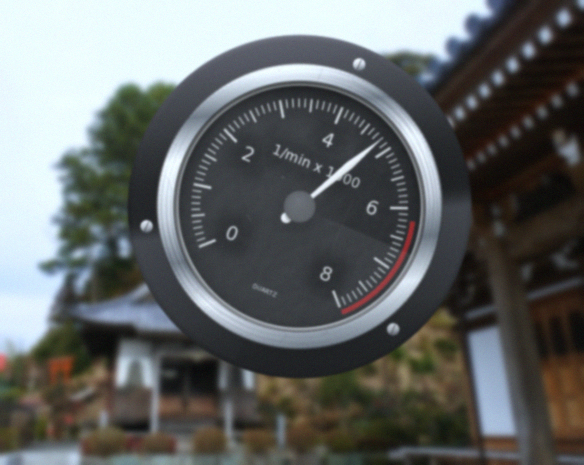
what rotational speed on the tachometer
4800 rpm
